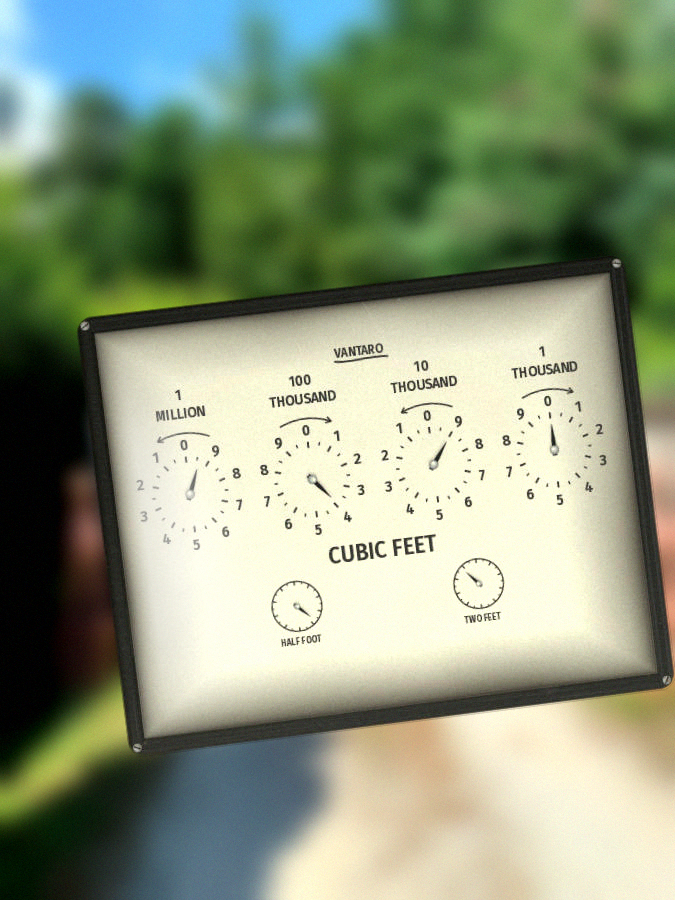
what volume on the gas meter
939000 ft³
